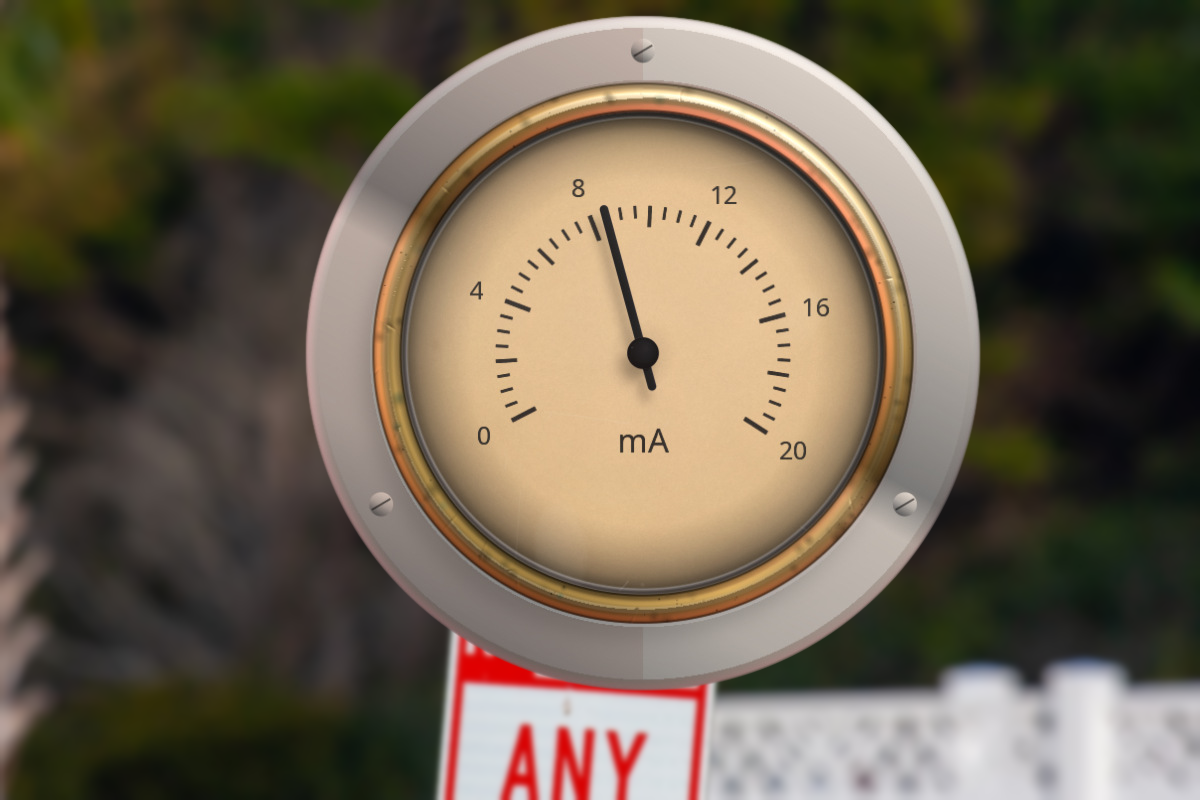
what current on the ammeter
8.5 mA
